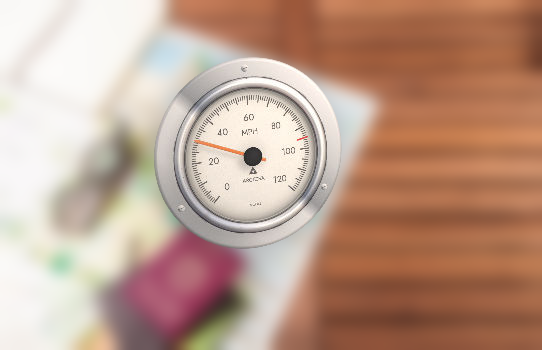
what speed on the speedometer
30 mph
